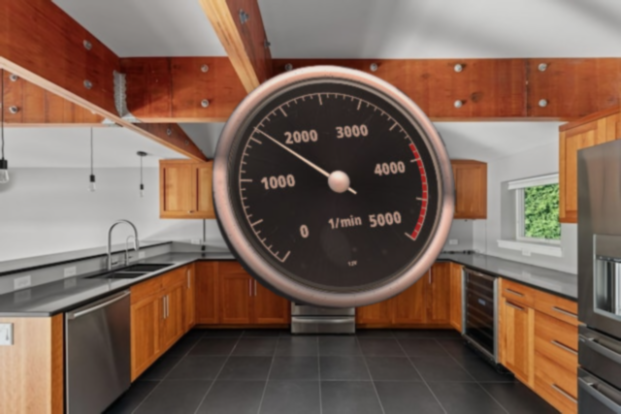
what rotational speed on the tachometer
1600 rpm
